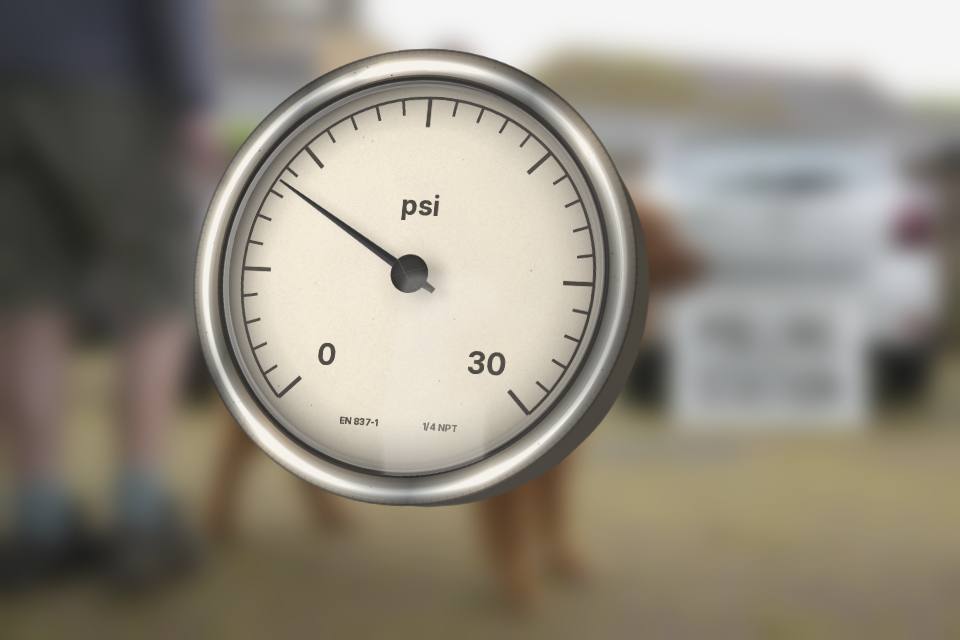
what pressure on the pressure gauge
8.5 psi
